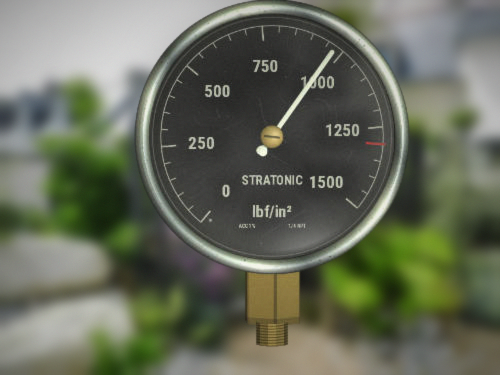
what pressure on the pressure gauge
975 psi
